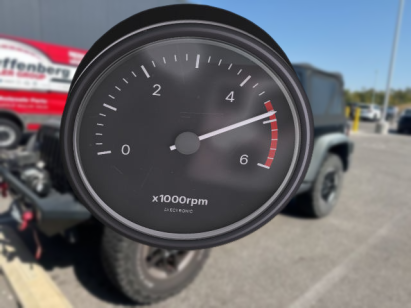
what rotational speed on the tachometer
4800 rpm
